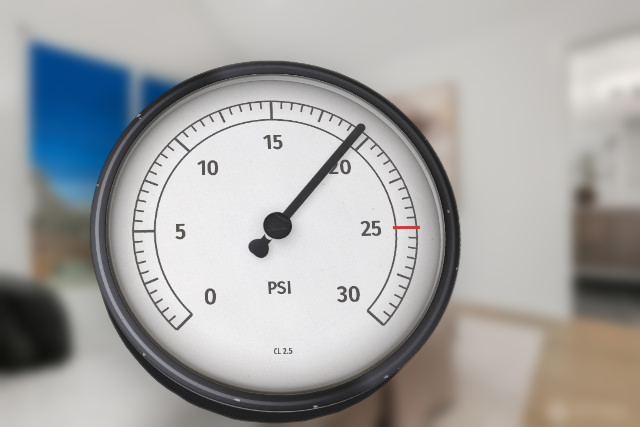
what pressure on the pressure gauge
19.5 psi
